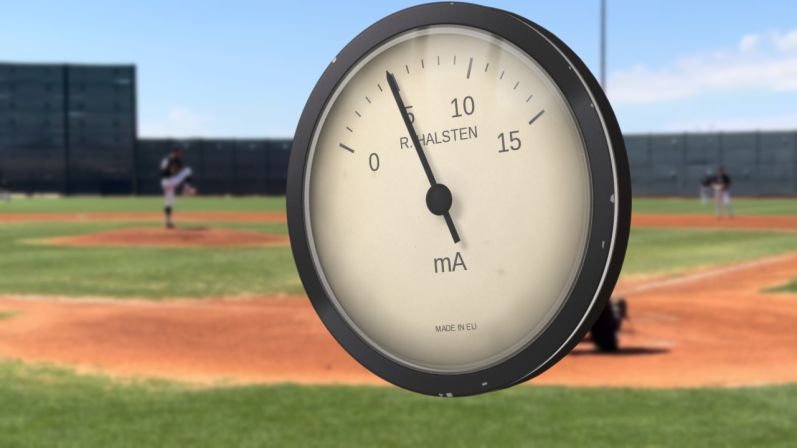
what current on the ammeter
5 mA
